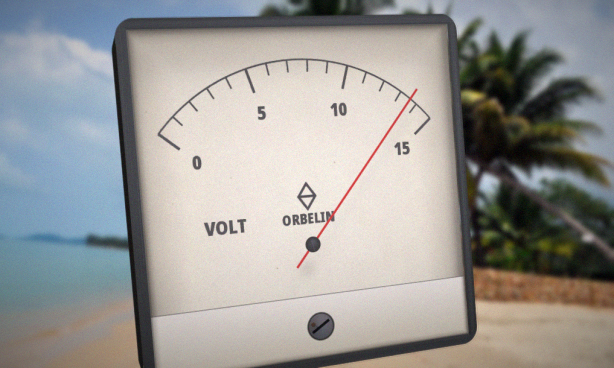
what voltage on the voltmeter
13.5 V
